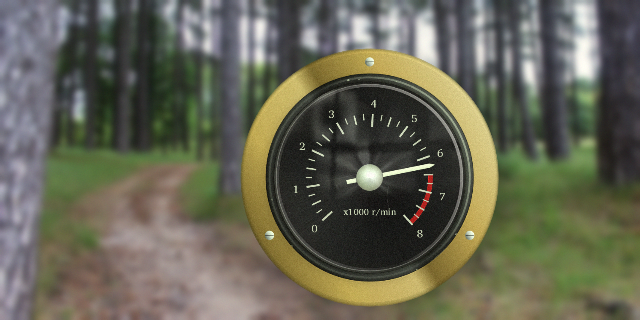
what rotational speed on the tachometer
6250 rpm
